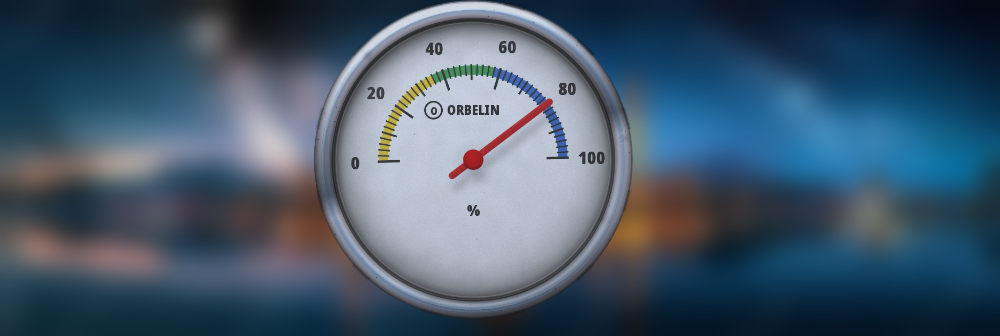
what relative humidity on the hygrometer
80 %
